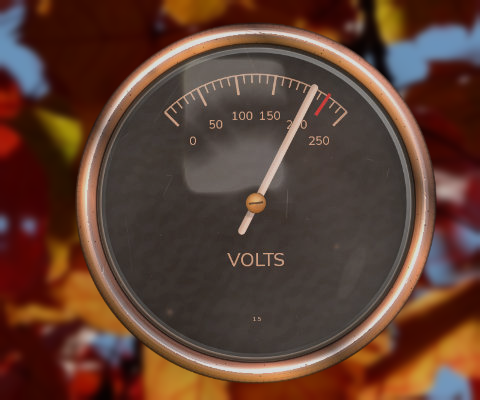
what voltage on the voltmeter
200 V
